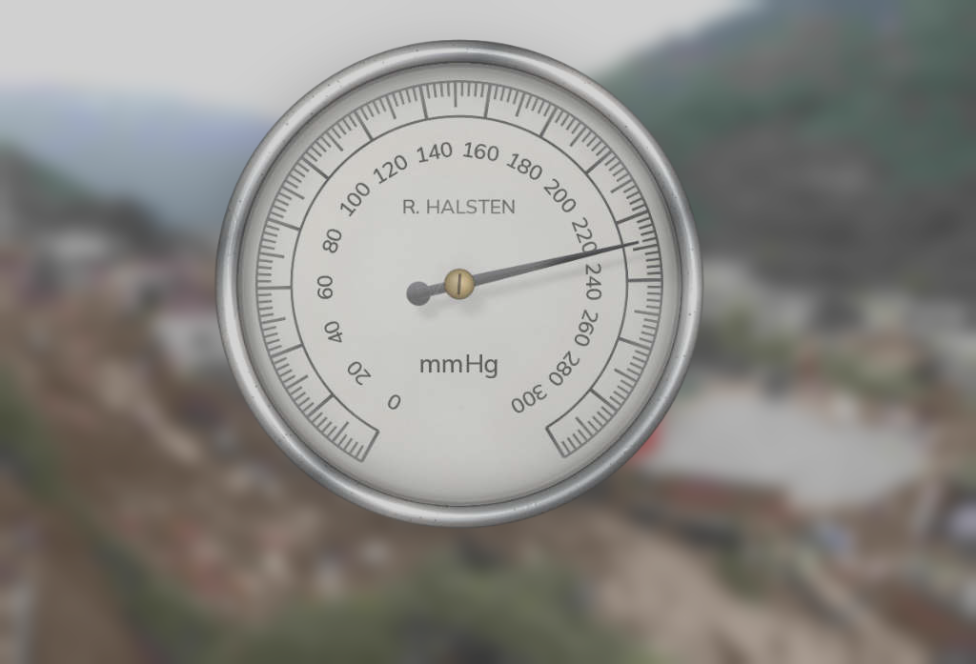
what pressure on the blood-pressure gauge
228 mmHg
